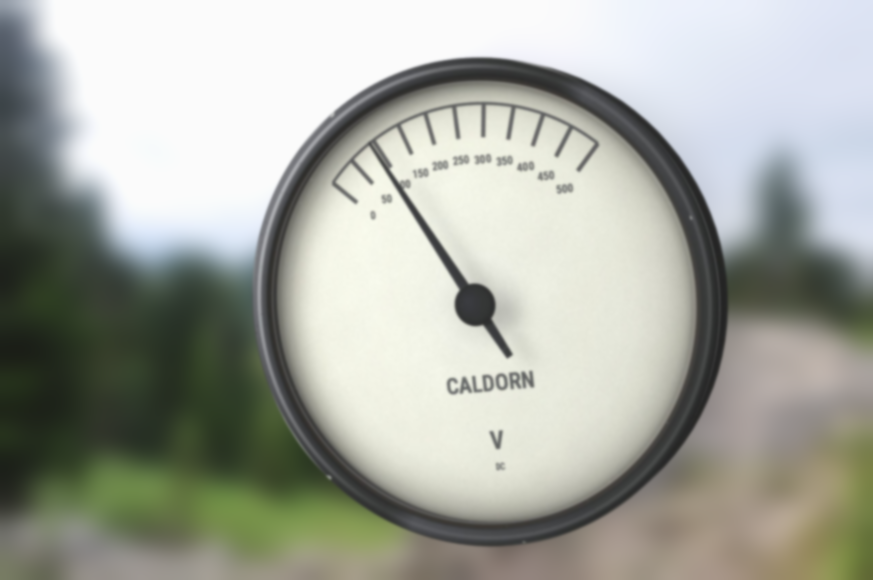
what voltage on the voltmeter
100 V
